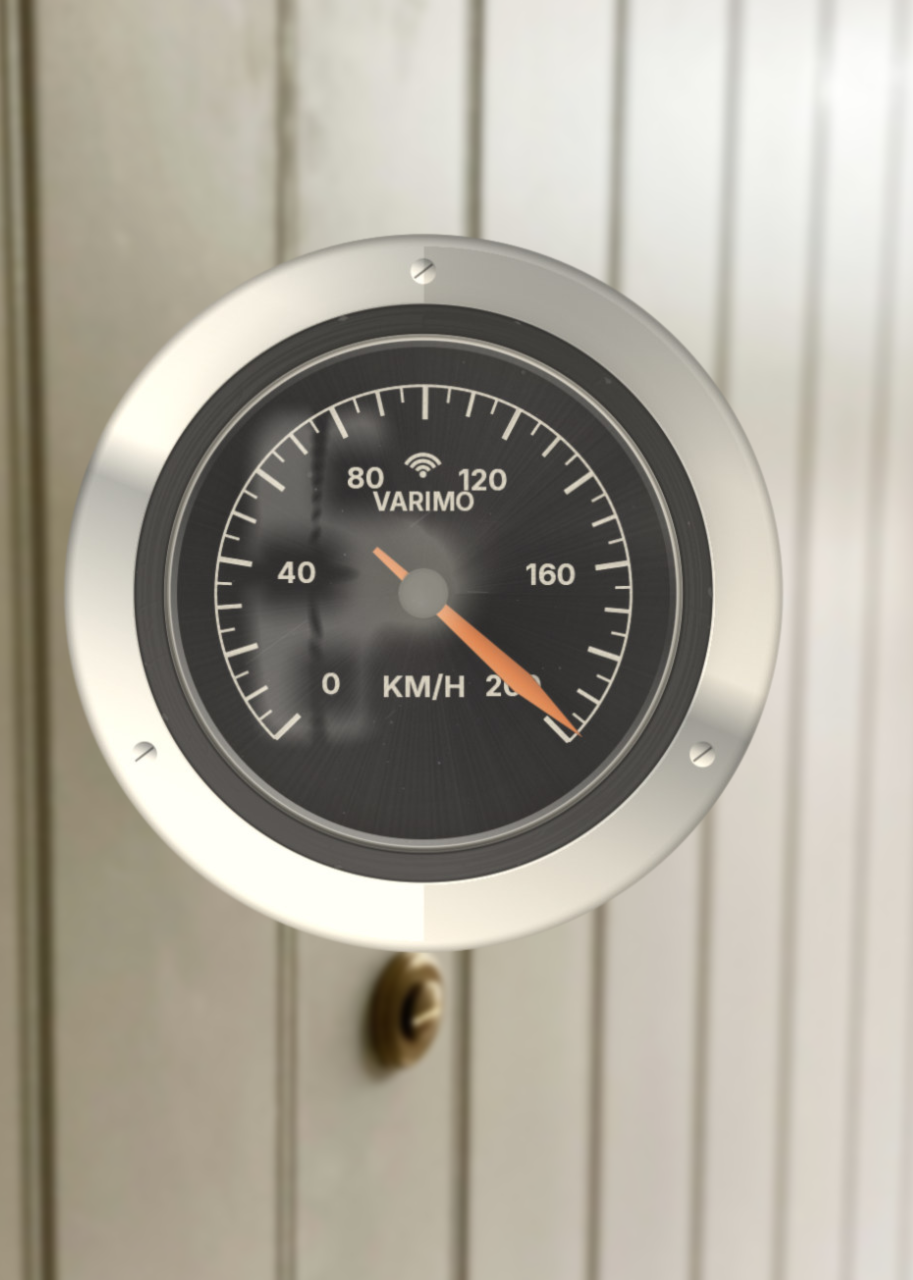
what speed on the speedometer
197.5 km/h
